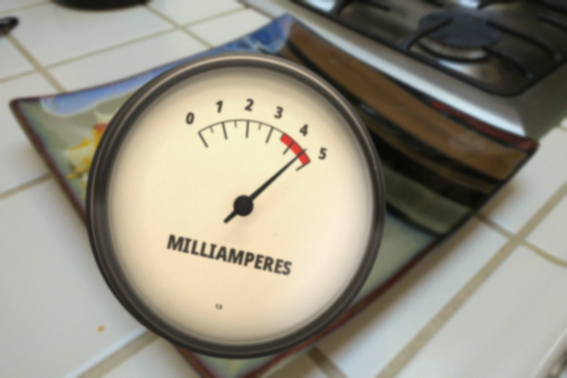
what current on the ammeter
4.5 mA
